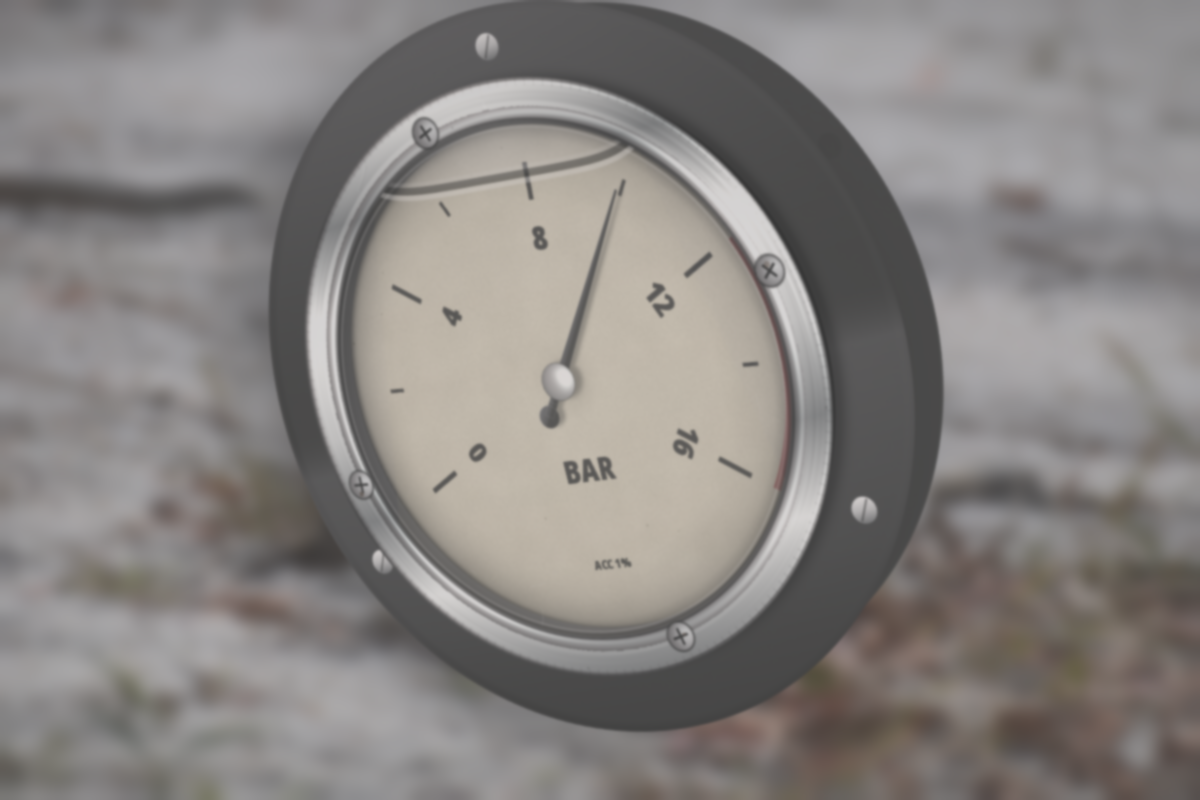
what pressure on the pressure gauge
10 bar
